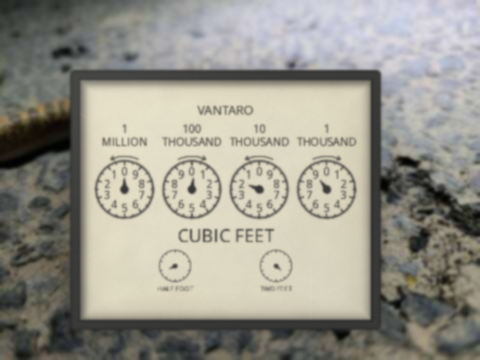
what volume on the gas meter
1900 ft³
